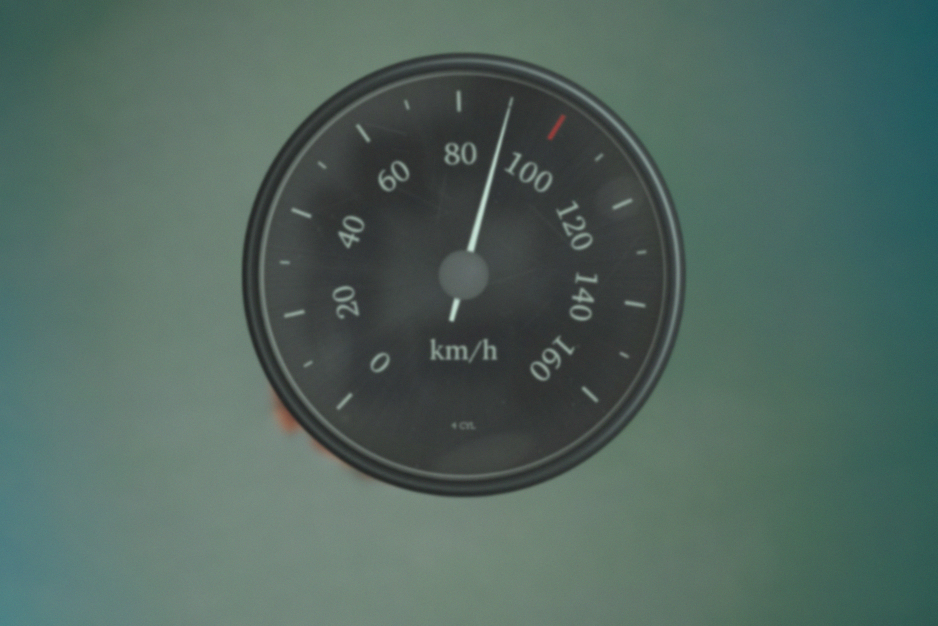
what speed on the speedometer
90 km/h
